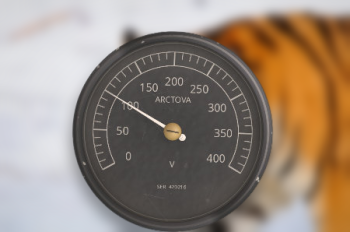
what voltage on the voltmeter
100 V
